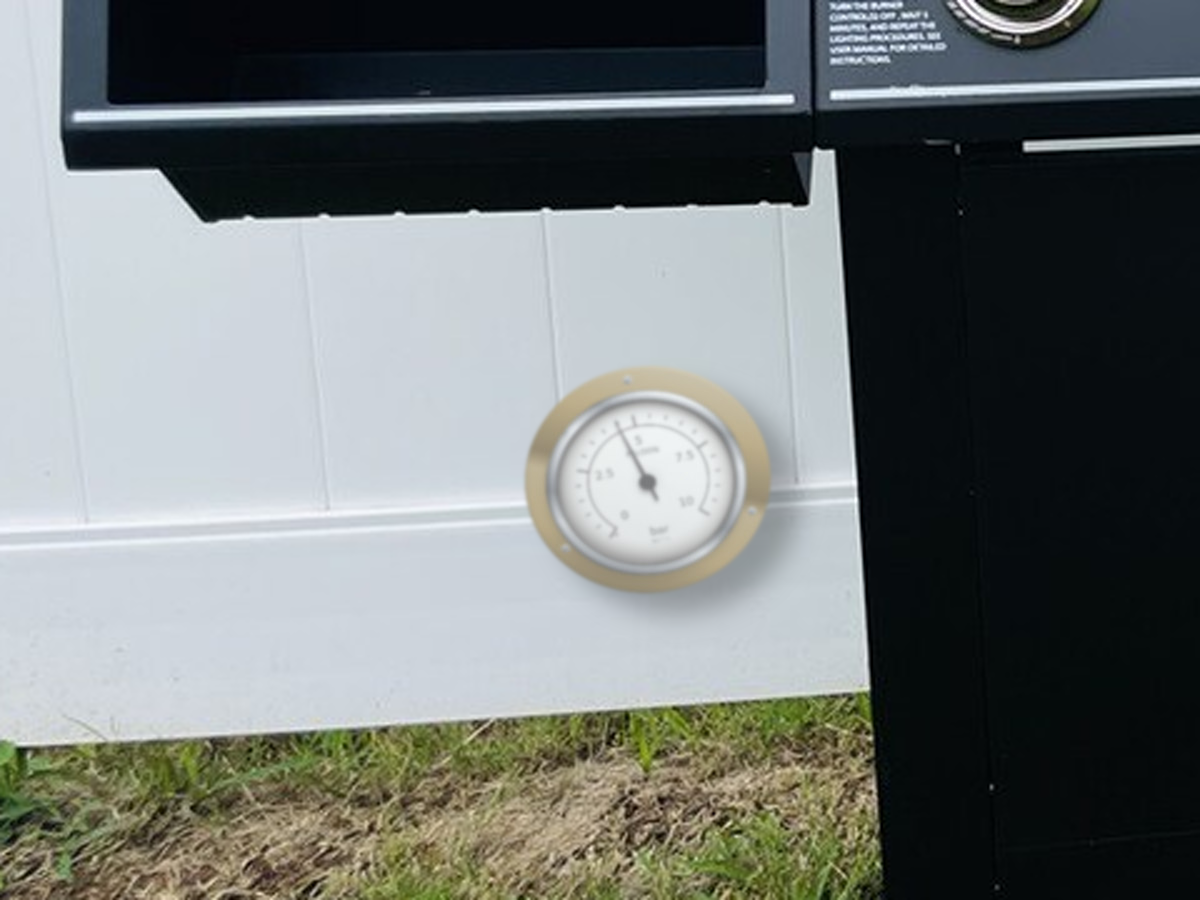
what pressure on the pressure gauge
4.5 bar
